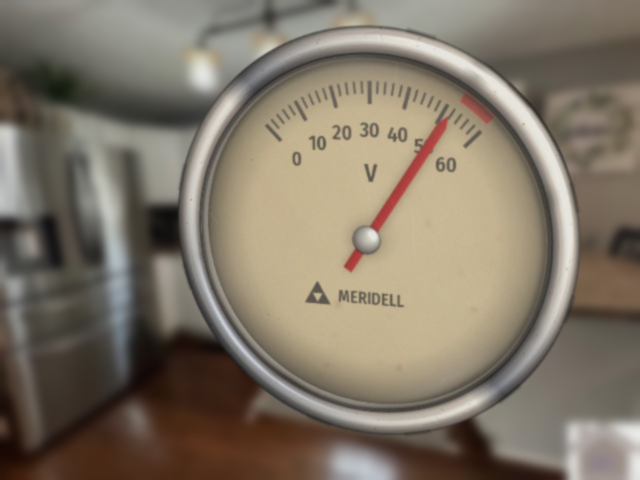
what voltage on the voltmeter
52 V
